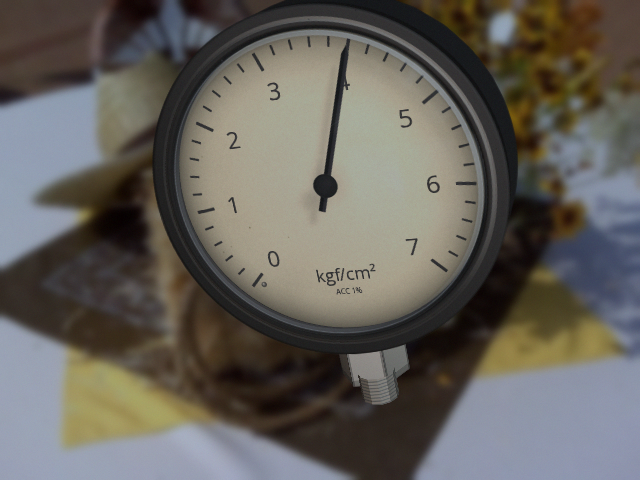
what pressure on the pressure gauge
4 kg/cm²
